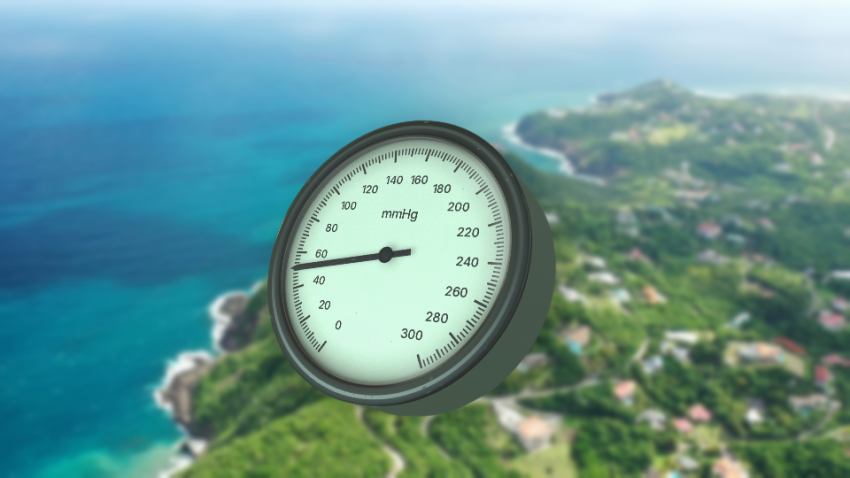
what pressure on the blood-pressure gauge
50 mmHg
